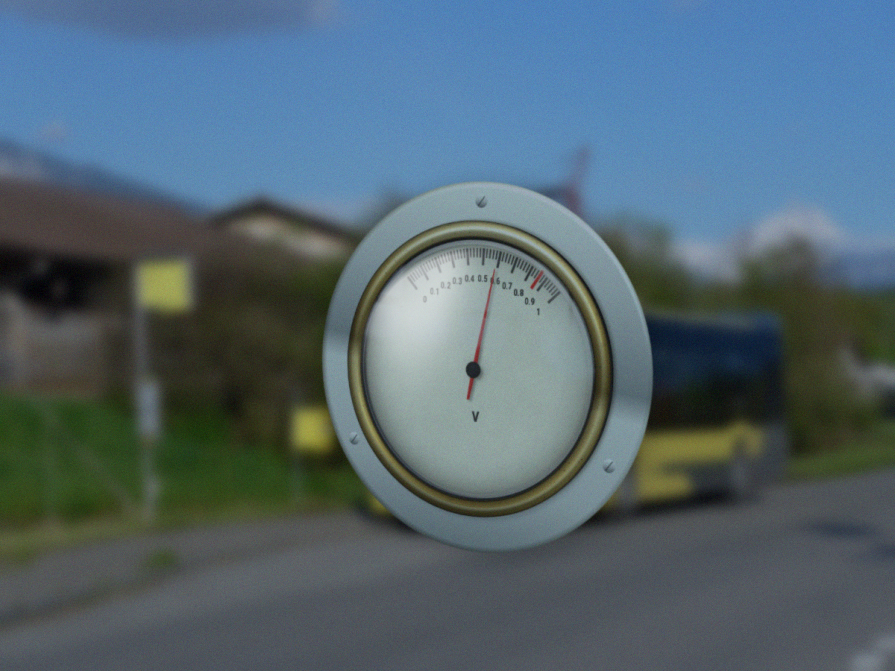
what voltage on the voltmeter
0.6 V
